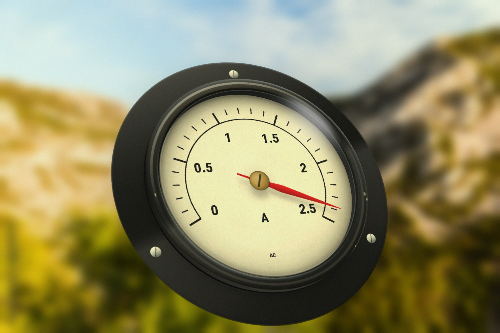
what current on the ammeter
2.4 A
